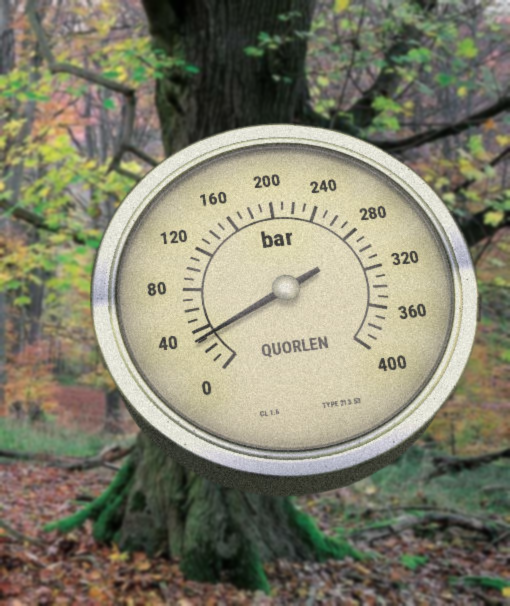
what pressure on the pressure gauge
30 bar
